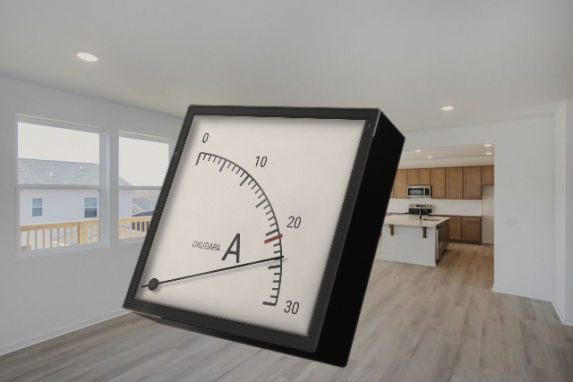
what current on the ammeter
24 A
